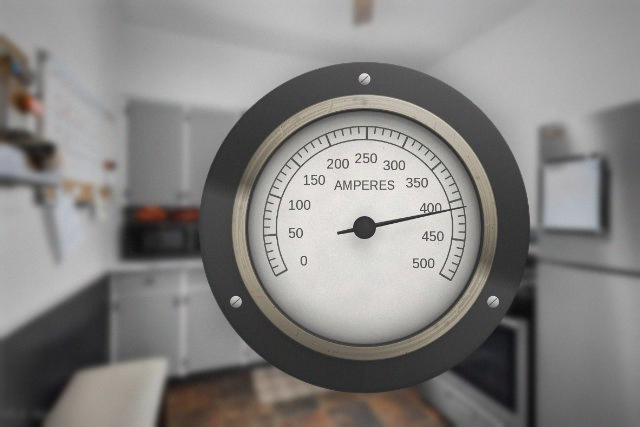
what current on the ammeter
410 A
